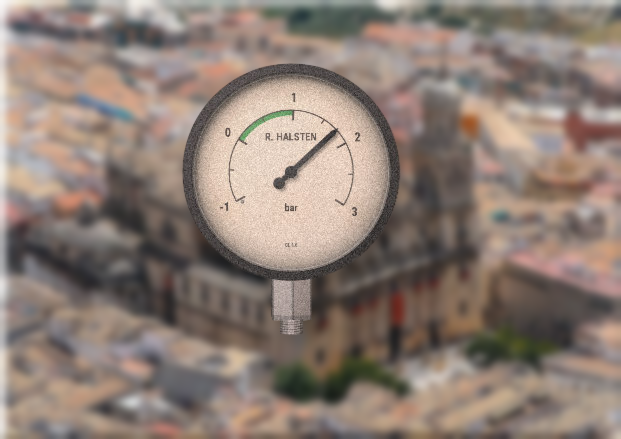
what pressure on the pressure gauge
1.75 bar
